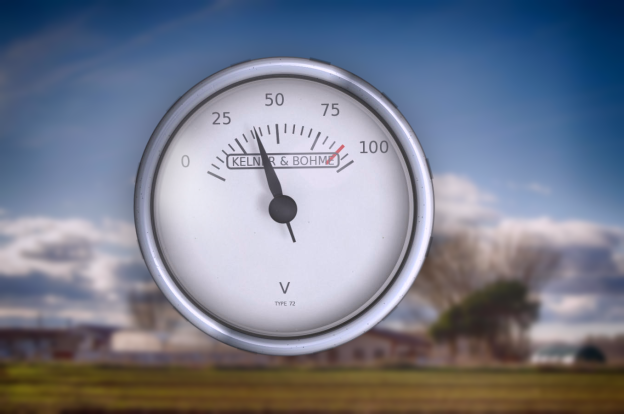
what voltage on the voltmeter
37.5 V
